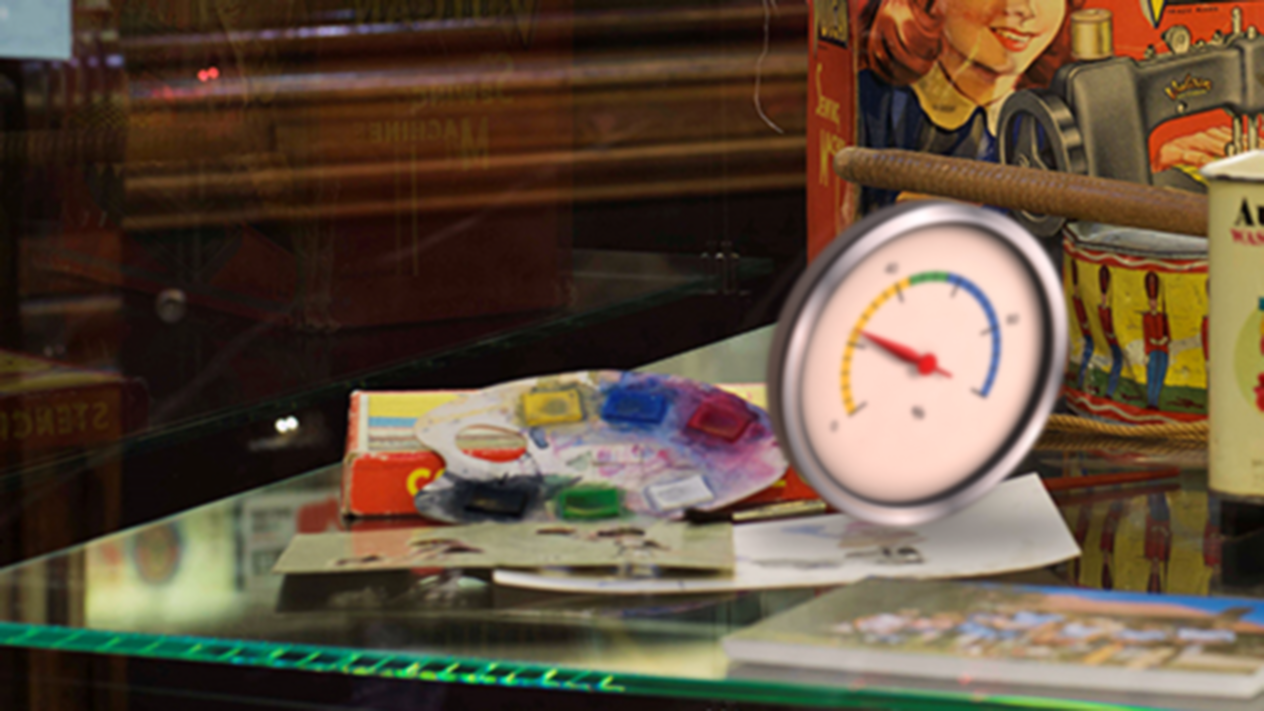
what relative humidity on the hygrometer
24 %
